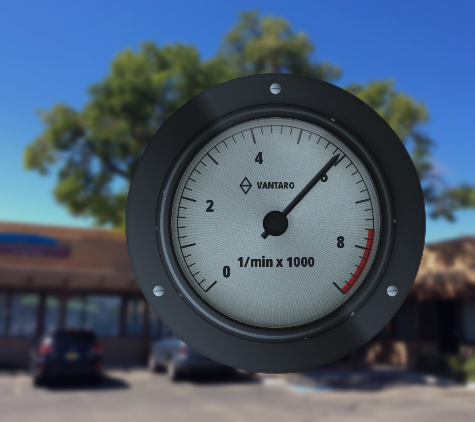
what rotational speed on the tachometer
5900 rpm
